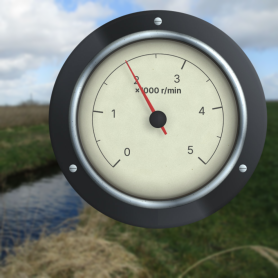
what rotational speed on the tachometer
2000 rpm
